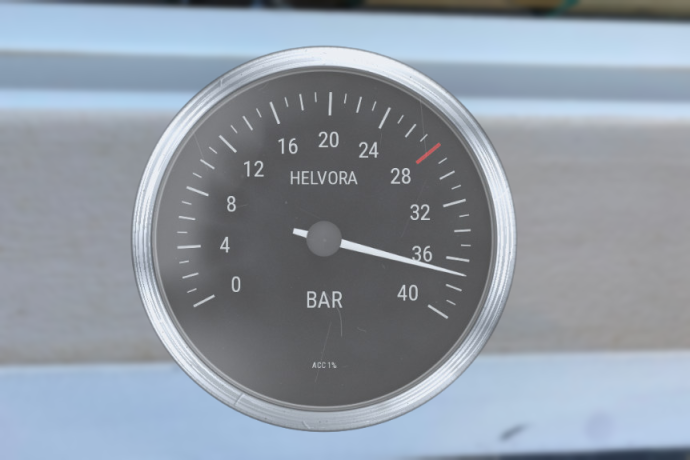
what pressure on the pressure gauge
37 bar
